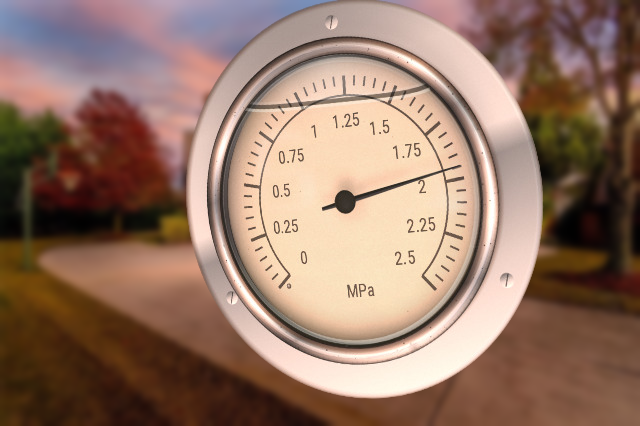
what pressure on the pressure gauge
1.95 MPa
